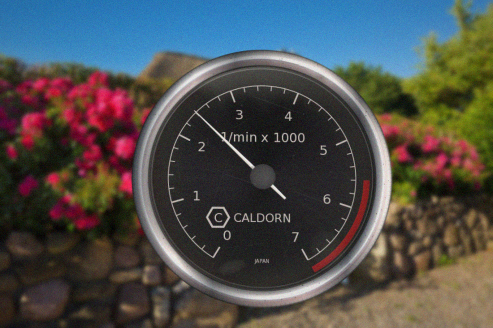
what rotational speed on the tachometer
2400 rpm
